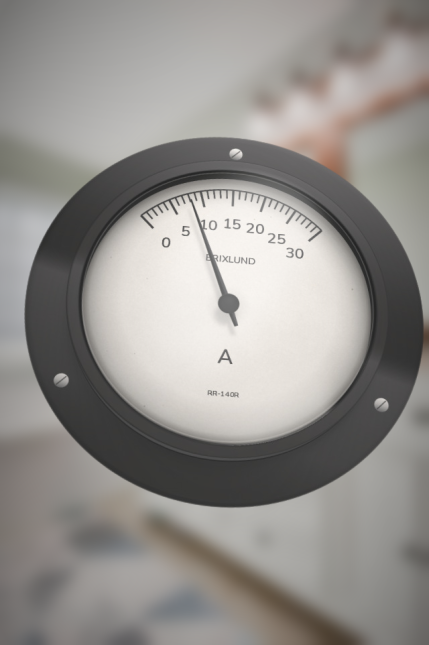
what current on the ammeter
8 A
